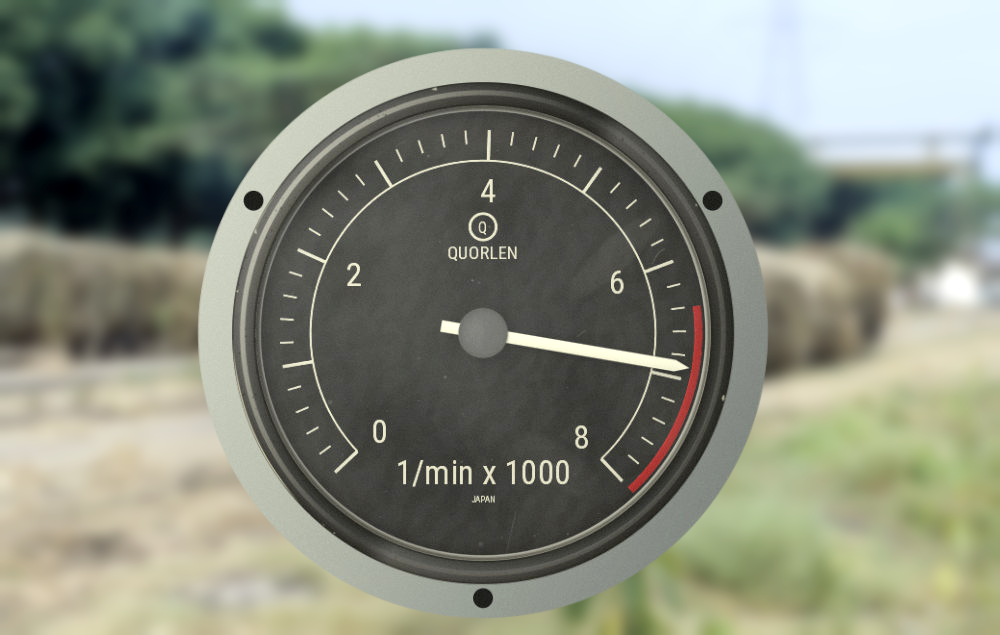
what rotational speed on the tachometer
6900 rpm
